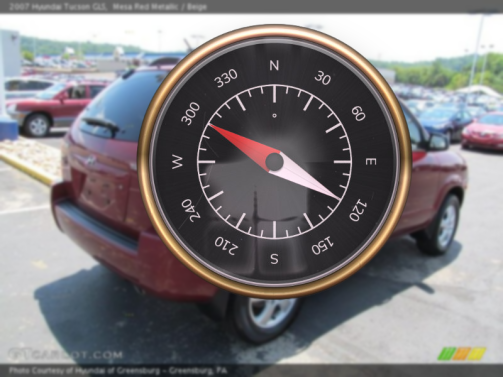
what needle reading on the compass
300 °
